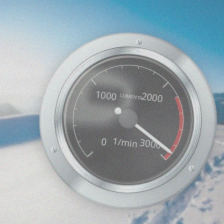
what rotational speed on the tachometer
2900 rpm
